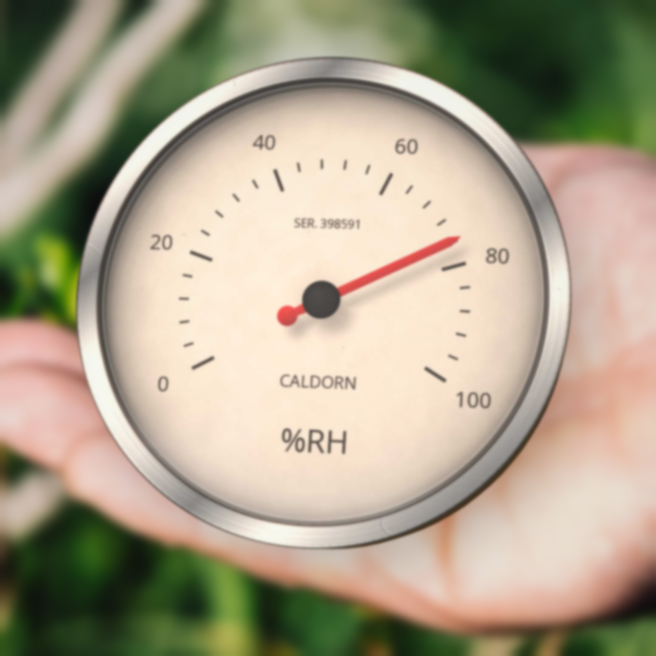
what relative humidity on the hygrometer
76 %
